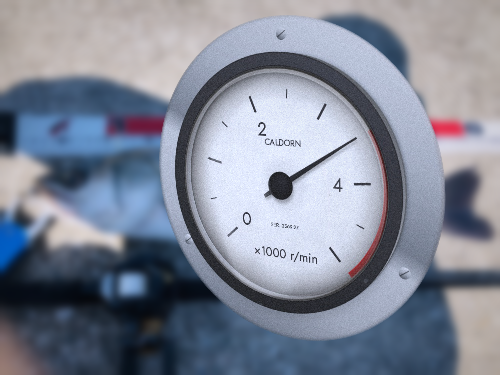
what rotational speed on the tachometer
3500 rpm
